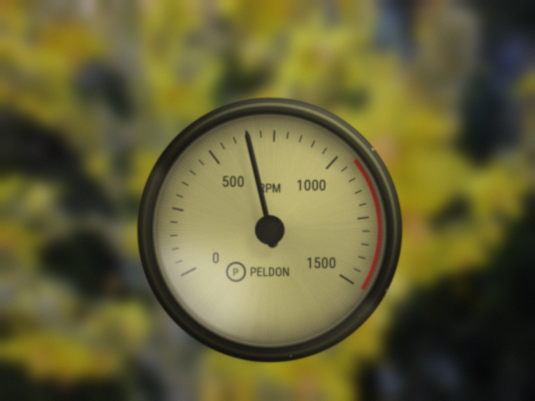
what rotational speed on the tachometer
650 rpm
